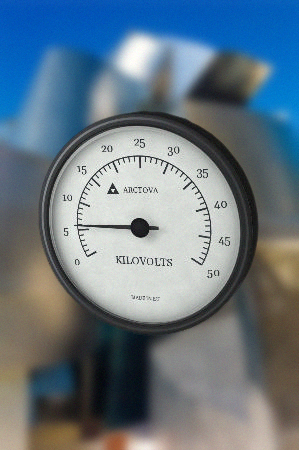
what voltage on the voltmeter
6 kV
